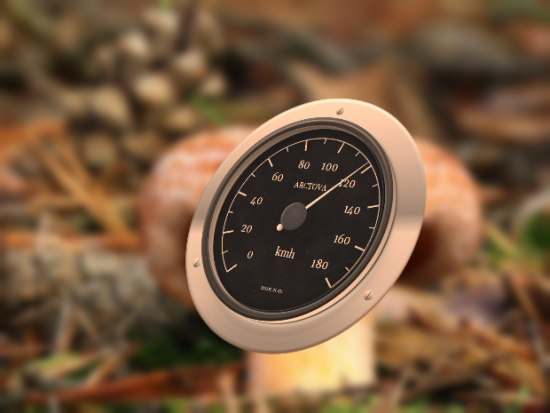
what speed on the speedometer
120 km/h
